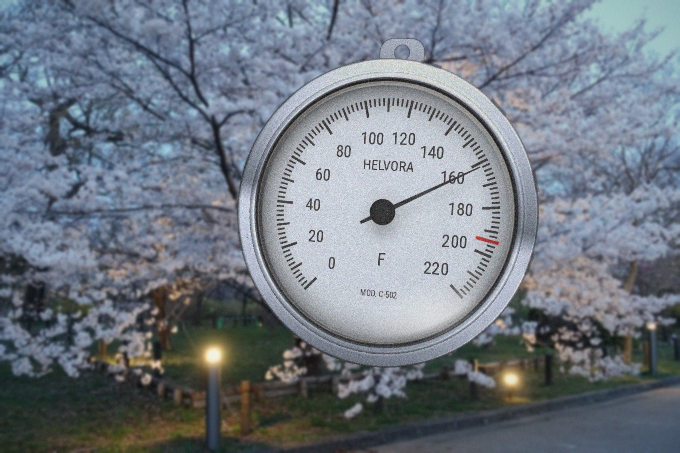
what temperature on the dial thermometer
162 °F
